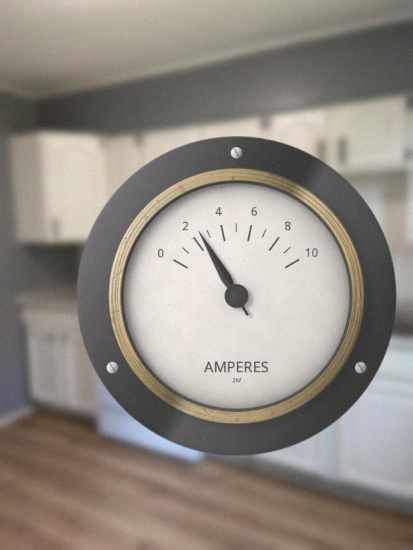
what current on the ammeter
2.5 A
